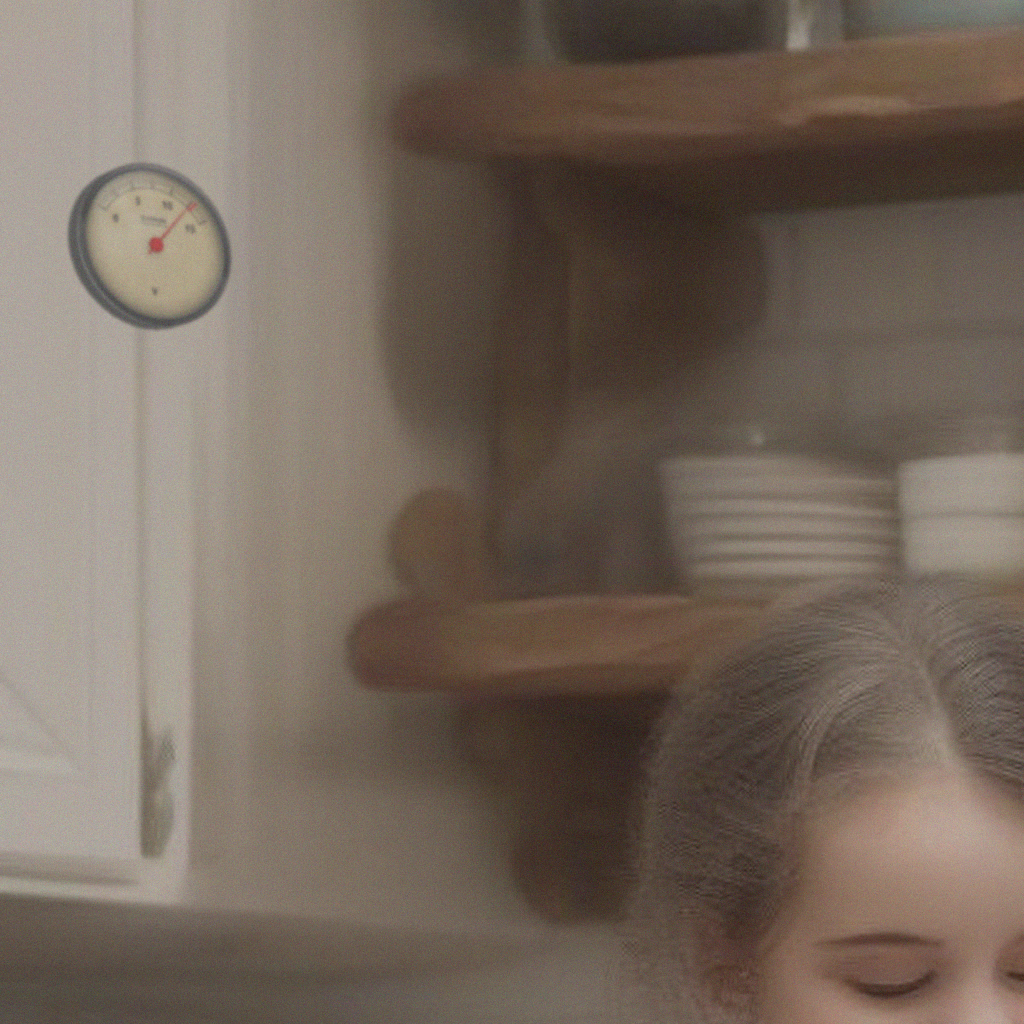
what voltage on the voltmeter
12.5 V
